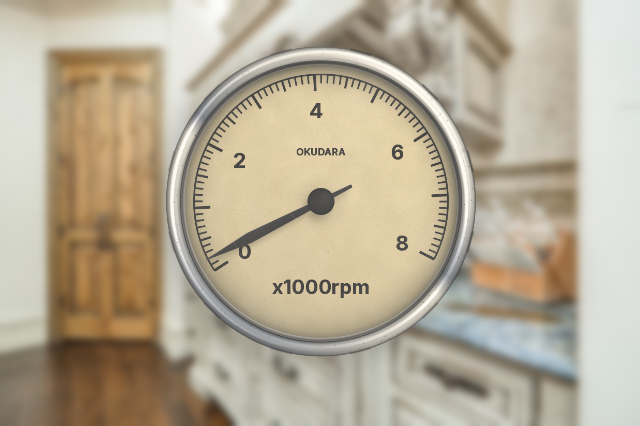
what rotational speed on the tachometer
200 rpm
